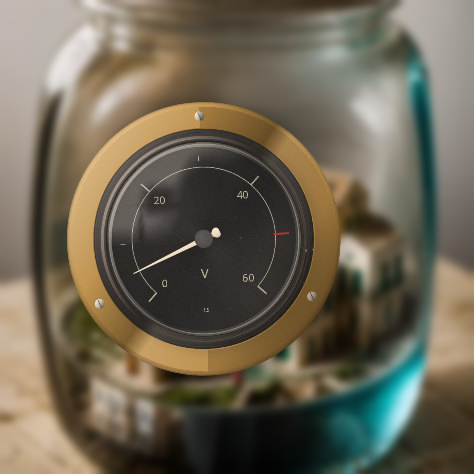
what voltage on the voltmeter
5 V
